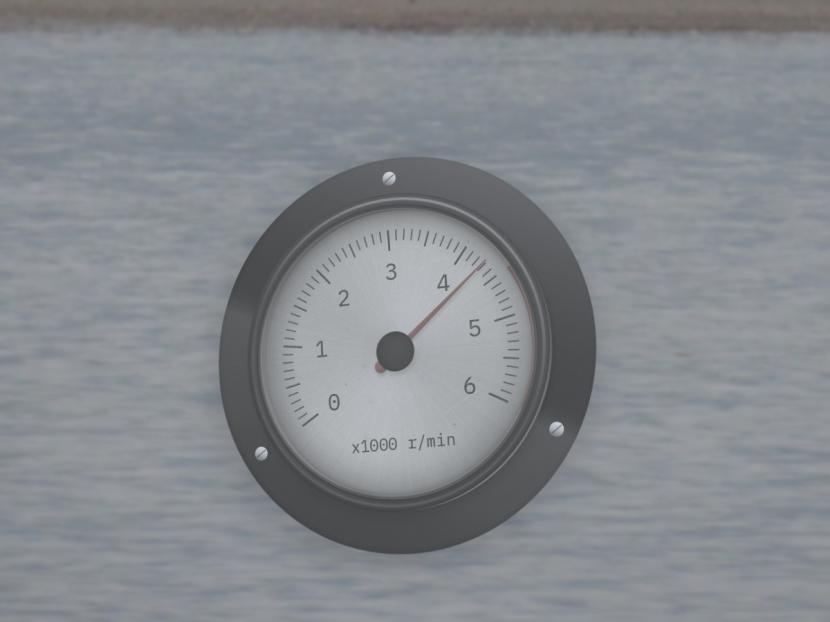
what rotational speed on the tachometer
4300 rpm
